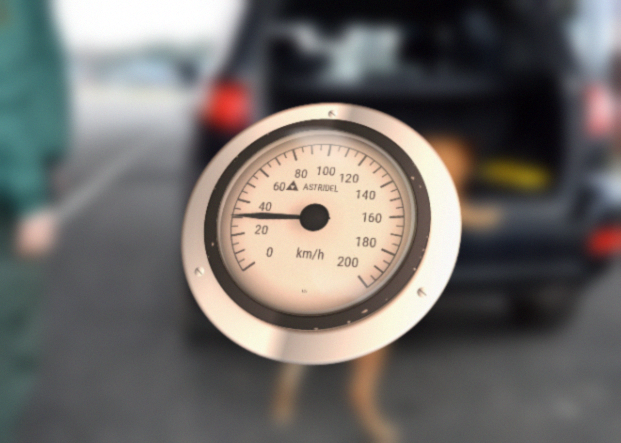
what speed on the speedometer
30 km/h
